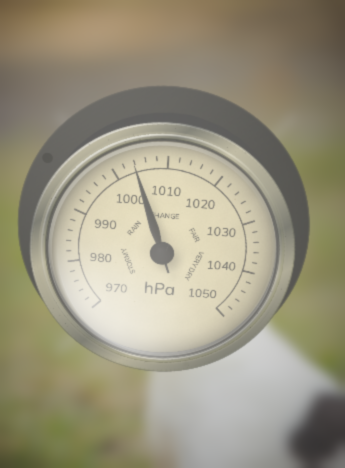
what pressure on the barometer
1004 hPa
